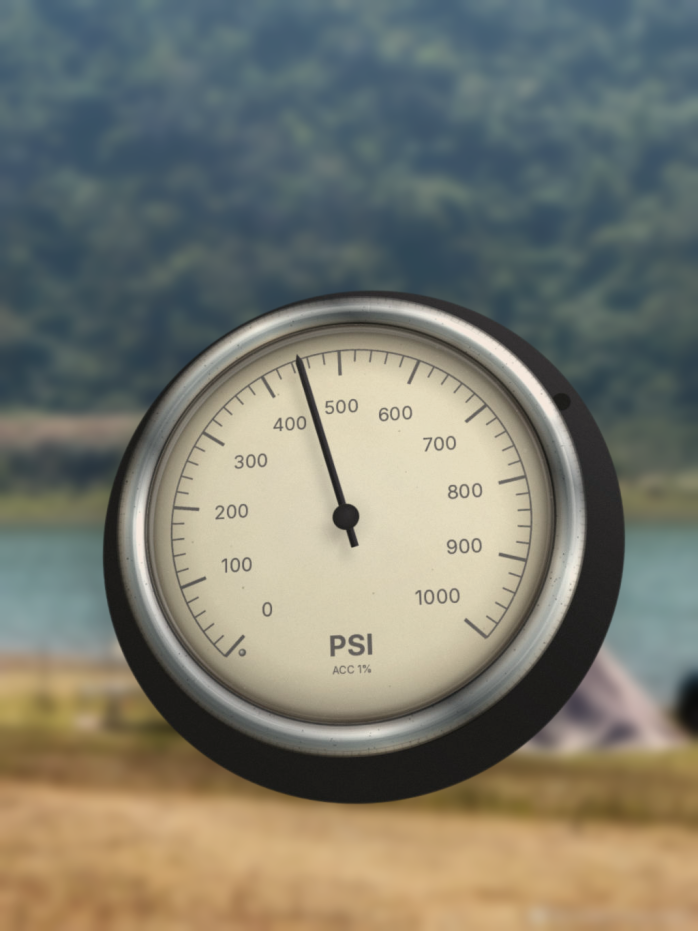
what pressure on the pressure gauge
450 psi
